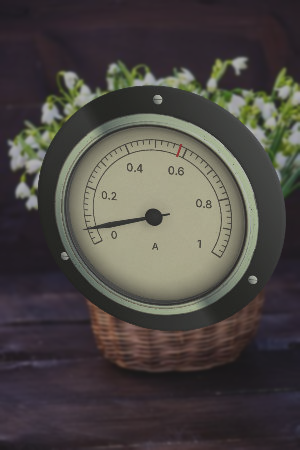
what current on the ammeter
0.06 A
